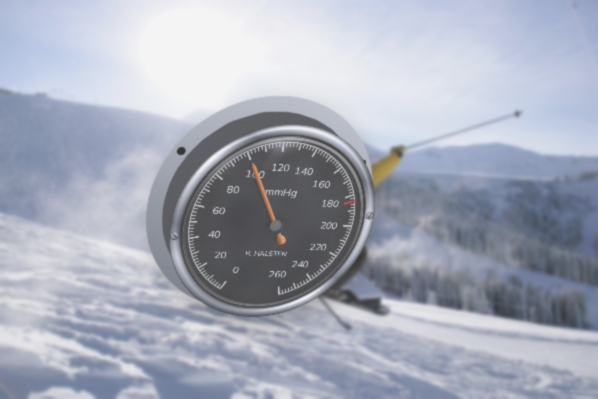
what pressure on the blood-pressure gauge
100 mmHg
